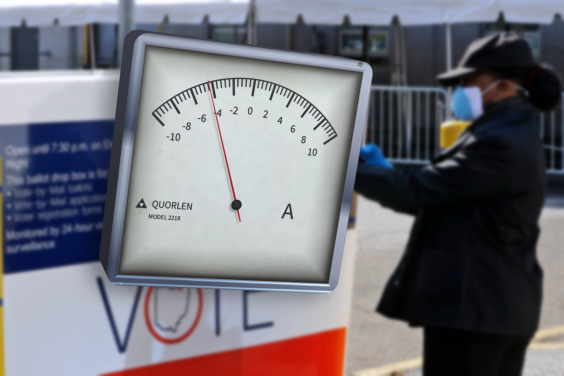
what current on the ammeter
-4.4 A
